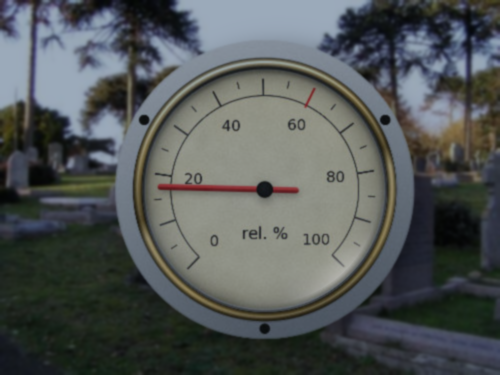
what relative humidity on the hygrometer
17.5 %
